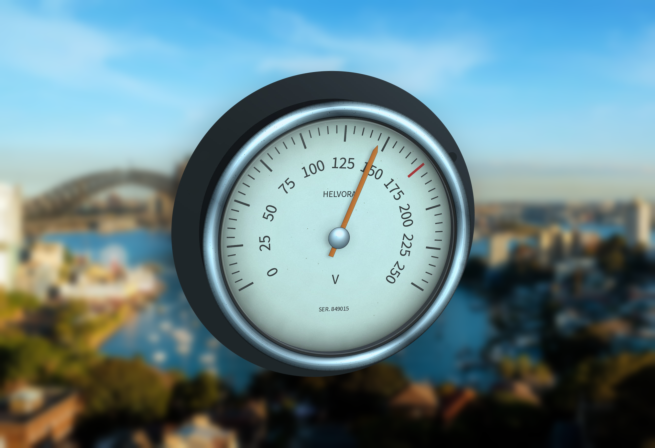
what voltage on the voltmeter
145 V
